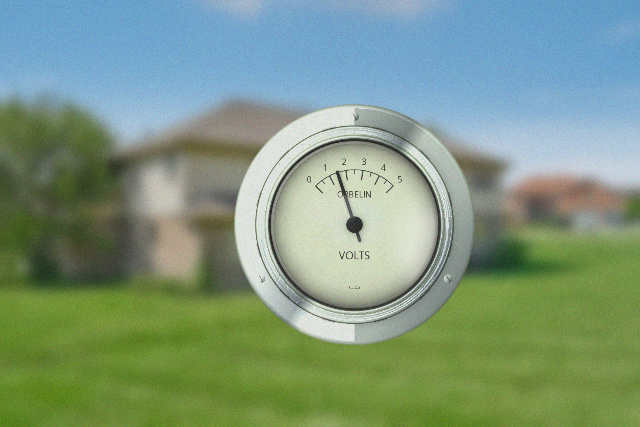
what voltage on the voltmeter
1.5 V
